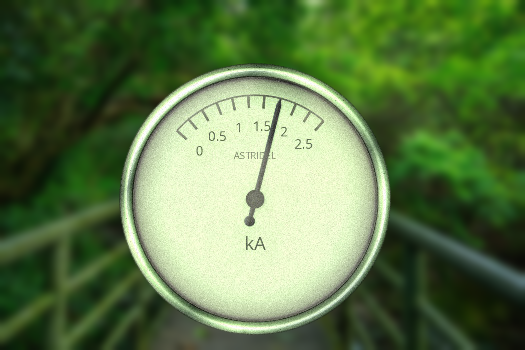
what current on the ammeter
1.75 kA
